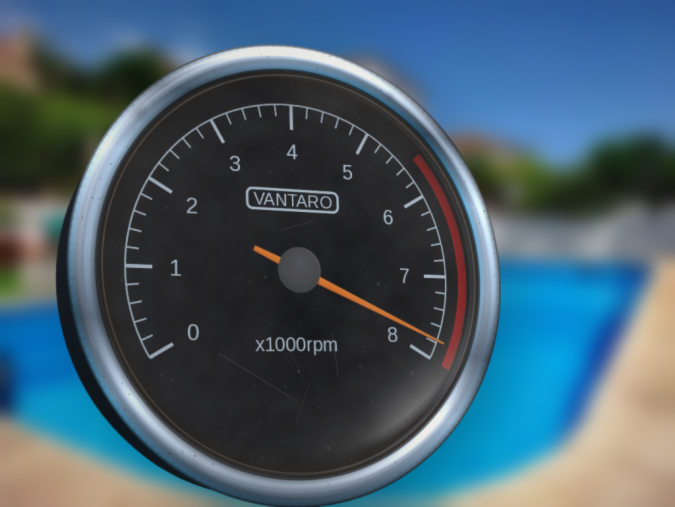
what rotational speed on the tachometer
7800 rpm
